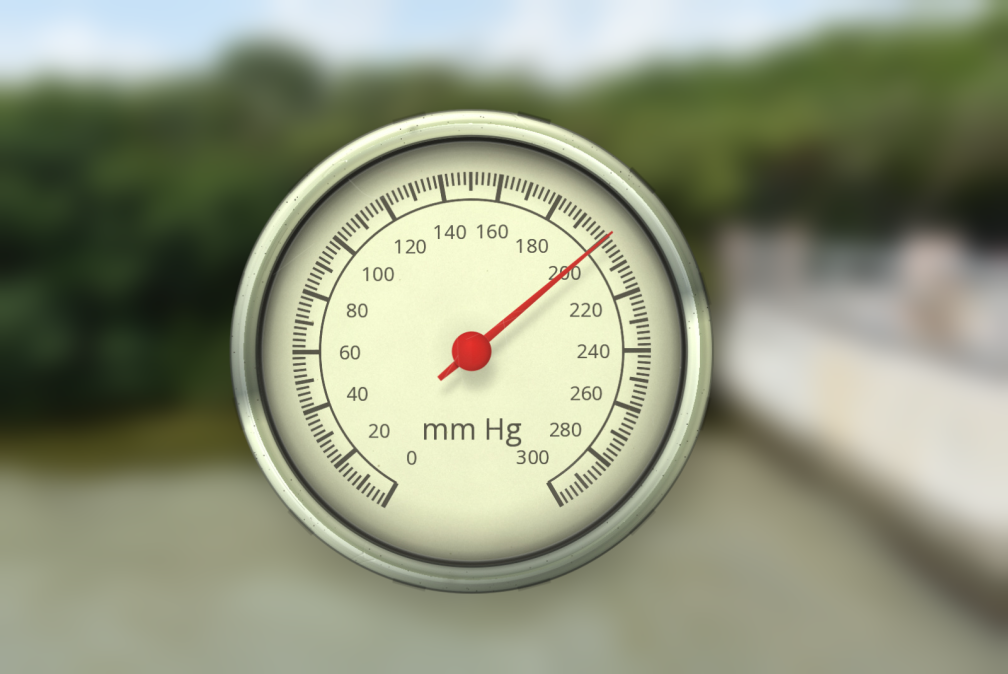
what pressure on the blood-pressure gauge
200 mmHg
